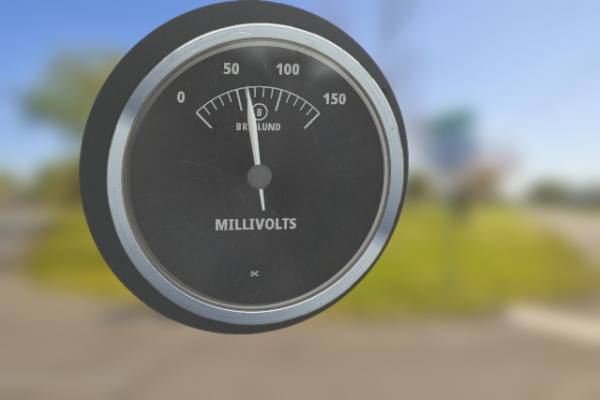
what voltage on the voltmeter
60 mV
